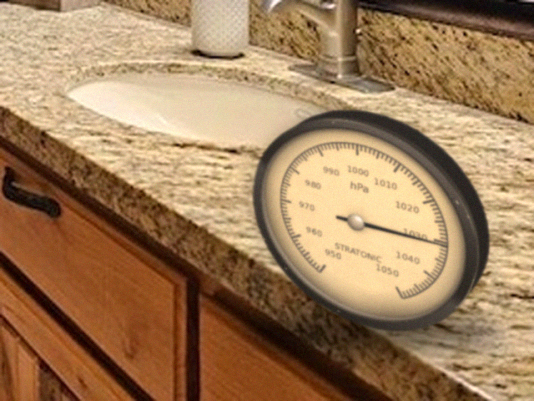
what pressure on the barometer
1030 hPa
